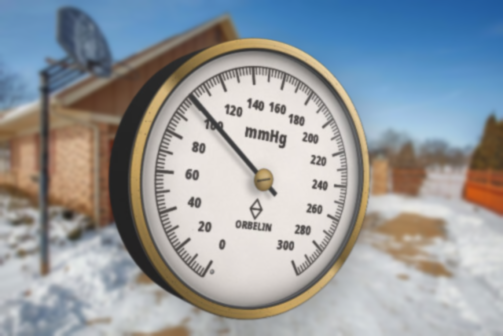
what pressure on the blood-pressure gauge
100 mmHg
